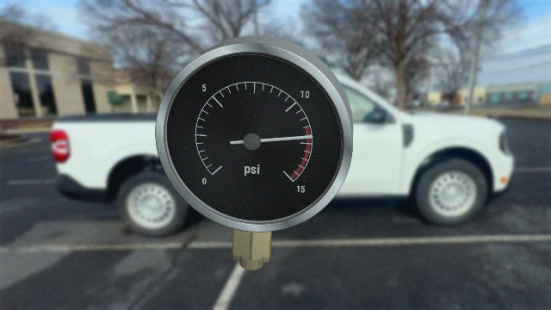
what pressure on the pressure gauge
12 psi
